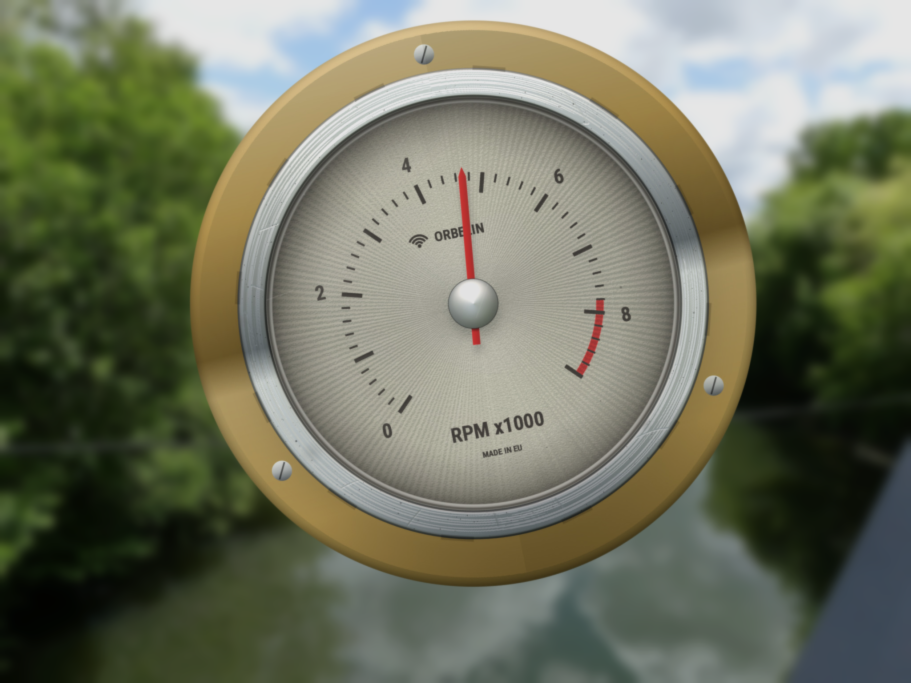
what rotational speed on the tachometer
4700 rpm
